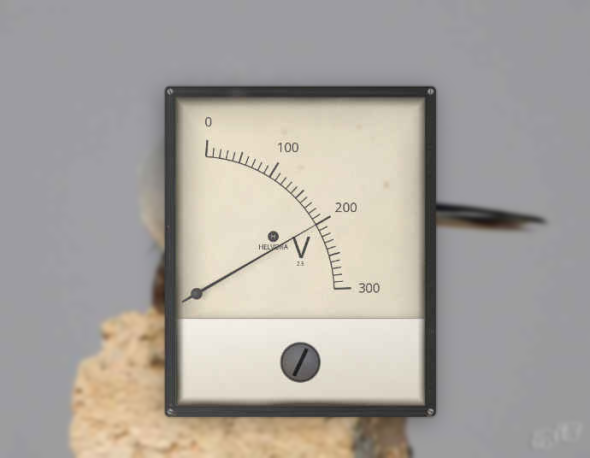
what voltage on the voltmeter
200 V
